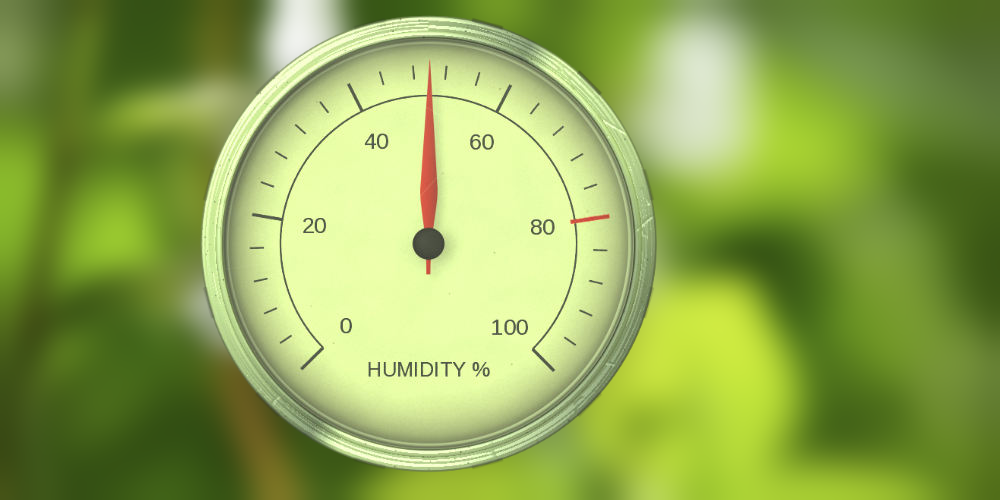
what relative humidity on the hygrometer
50 %
